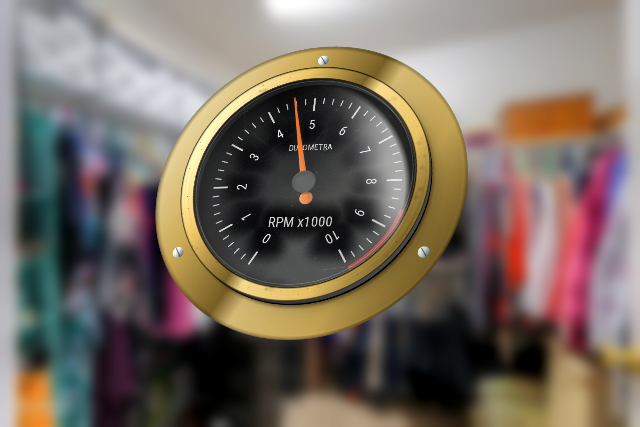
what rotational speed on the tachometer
4600 rpm
